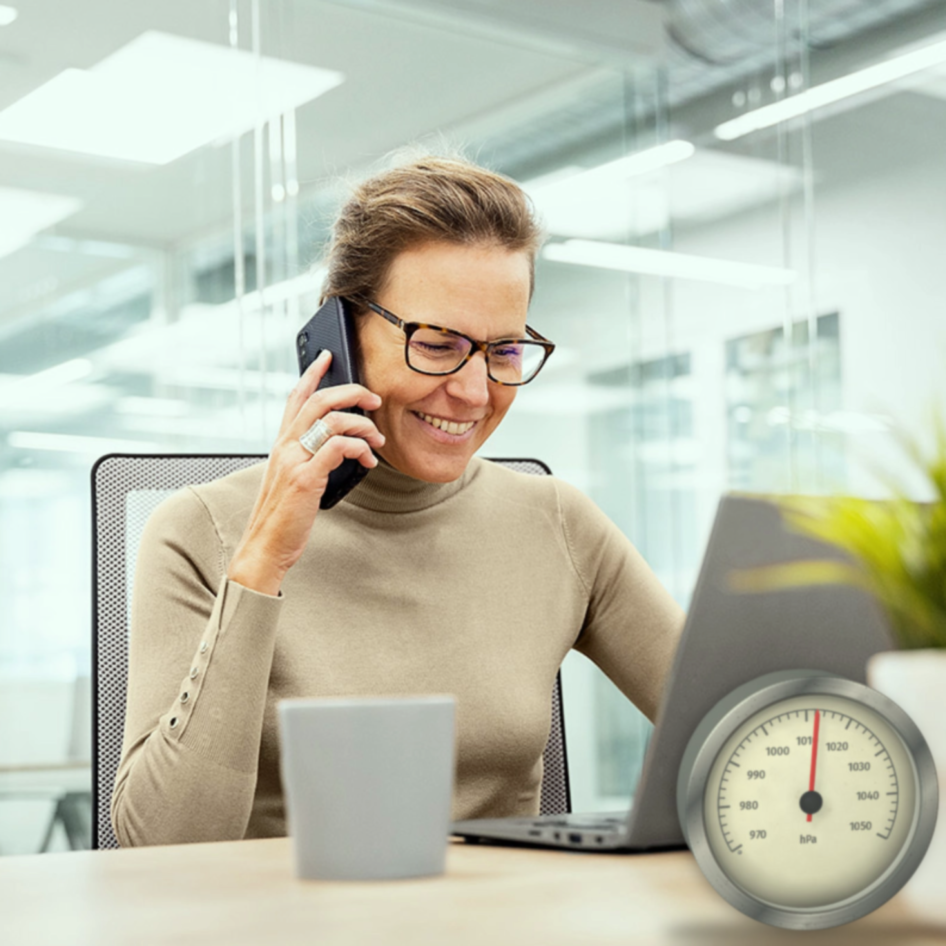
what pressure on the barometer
1012 hPa
